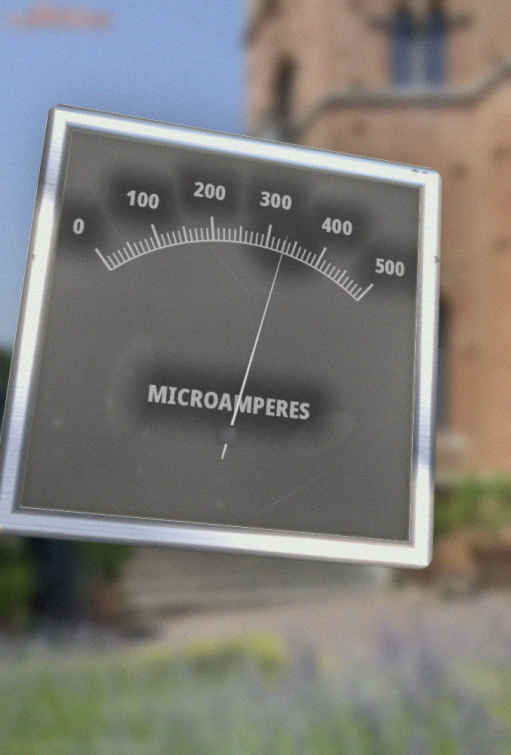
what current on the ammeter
330 µA
